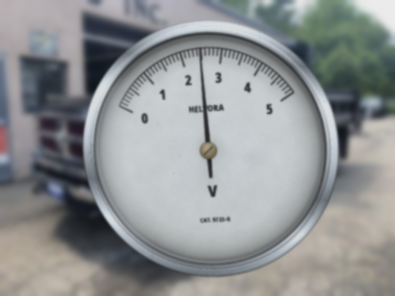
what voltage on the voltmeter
2.5 V
